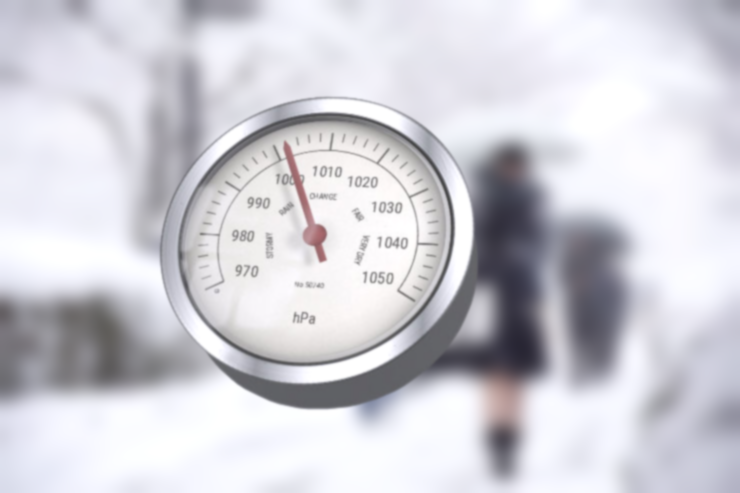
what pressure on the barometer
1002 hPa
